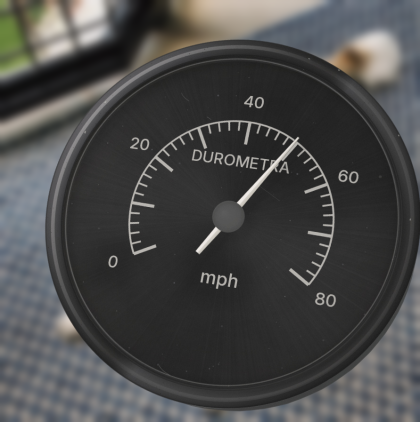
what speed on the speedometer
50 mph
